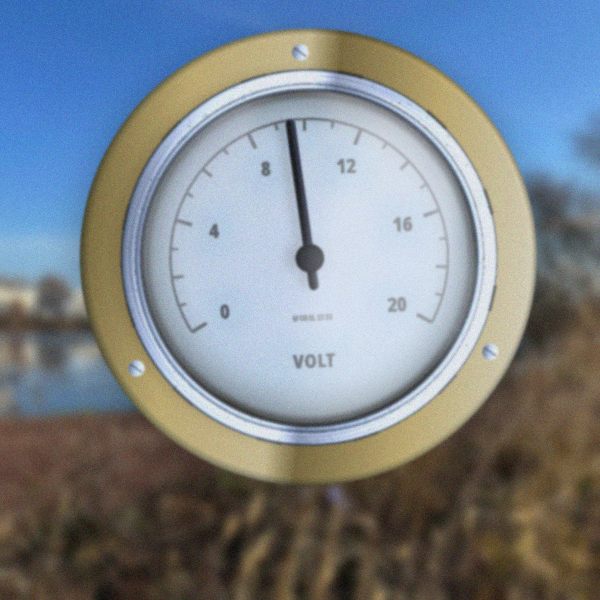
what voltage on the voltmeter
9.5 V
